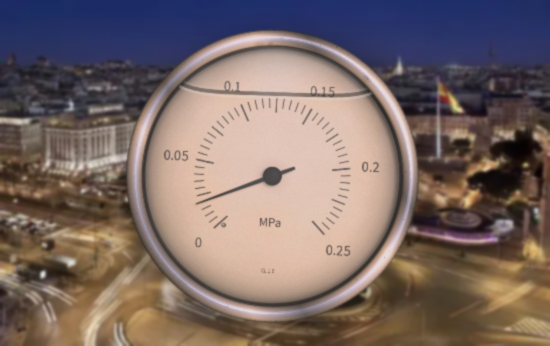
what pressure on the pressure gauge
0.02 MPa
